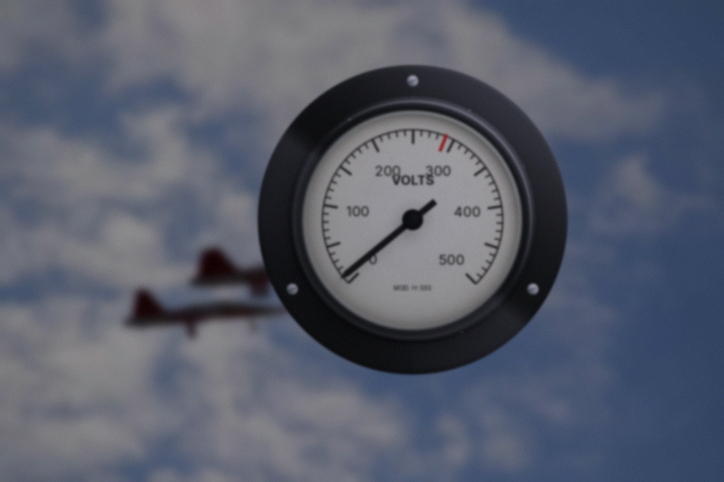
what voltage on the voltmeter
10 V
